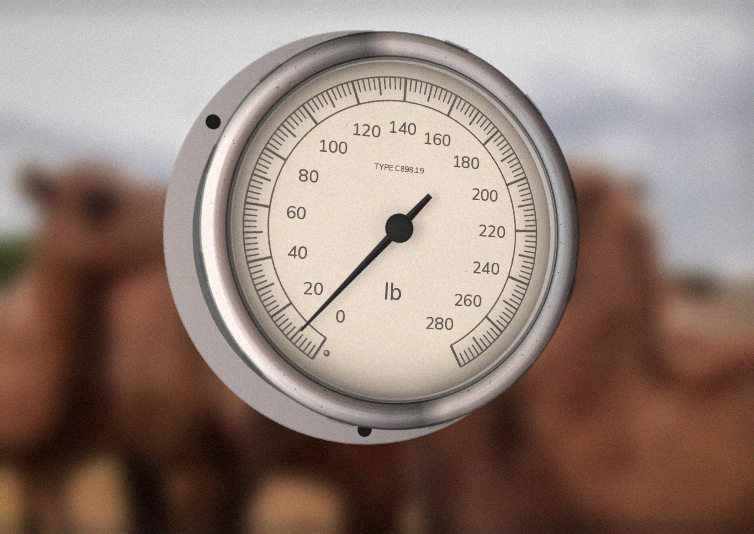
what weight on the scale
10 lb
